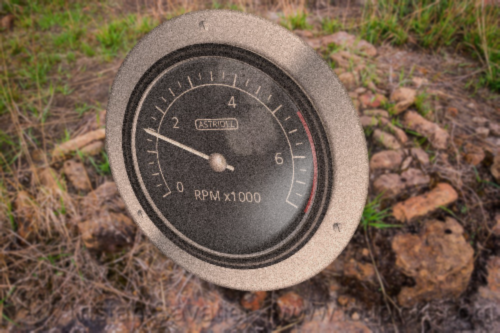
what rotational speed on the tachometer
1500 rpm
